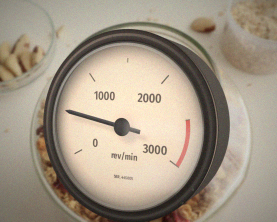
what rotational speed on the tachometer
500 rpm
